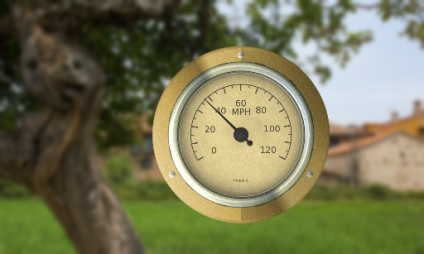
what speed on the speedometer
37.5 mph
